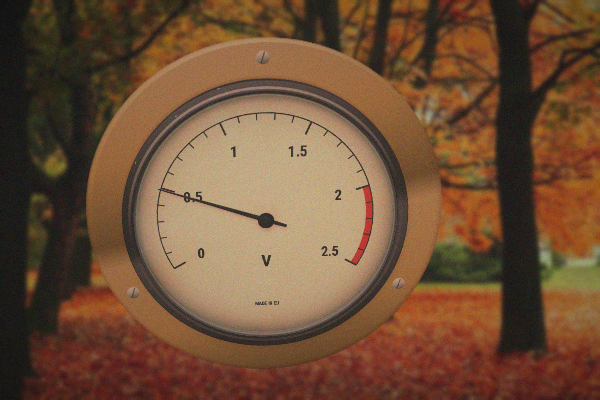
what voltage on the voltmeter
0.5 V
